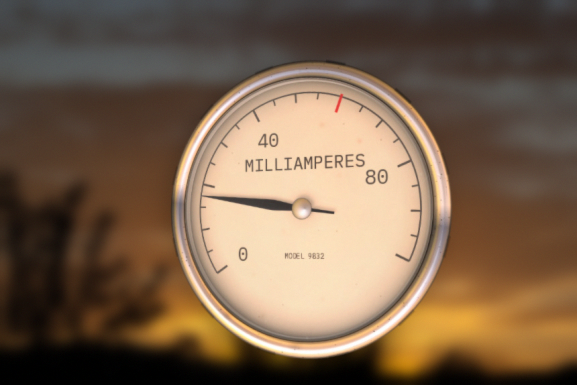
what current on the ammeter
17.5 mA
